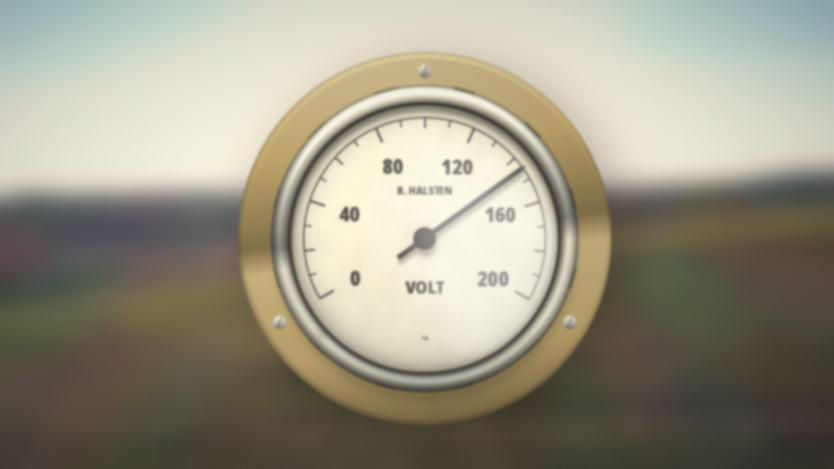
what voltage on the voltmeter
145 V
